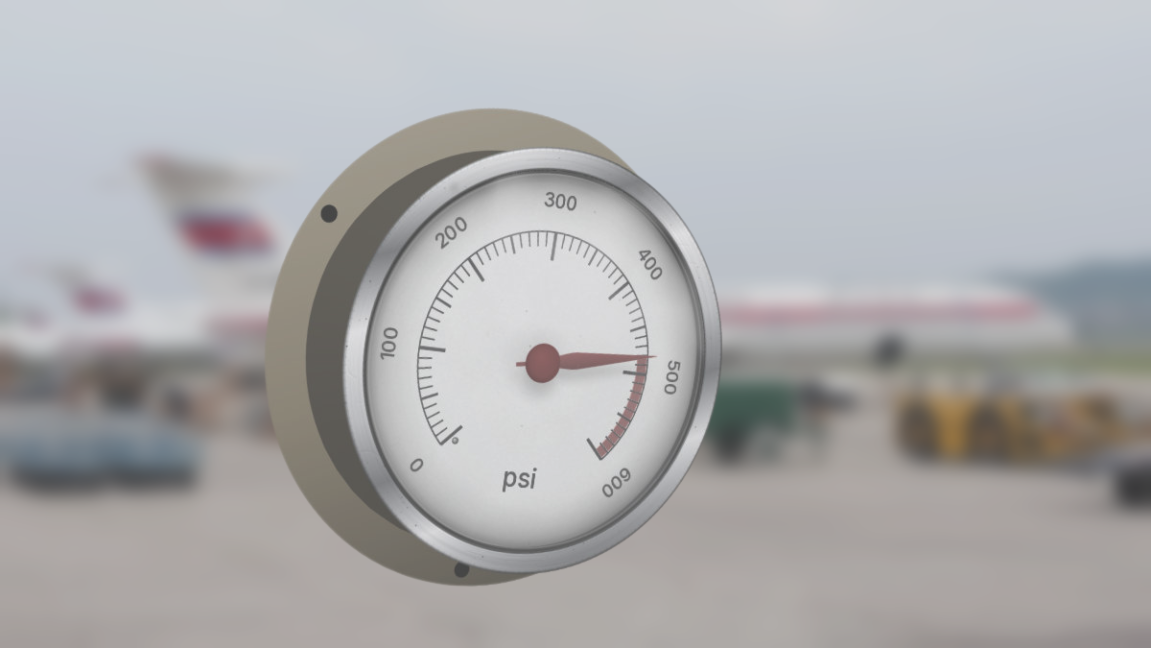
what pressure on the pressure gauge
480 psi
